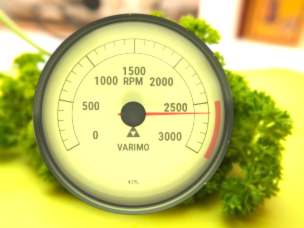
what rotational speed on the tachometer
2600 rpm
